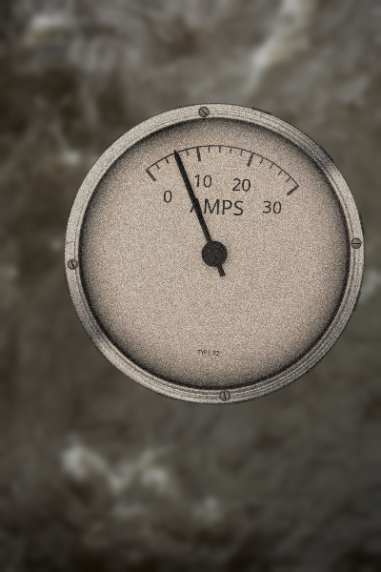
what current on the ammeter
6 A
